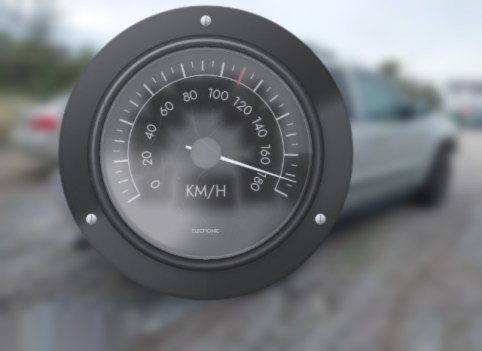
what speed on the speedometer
172.5 km/h
